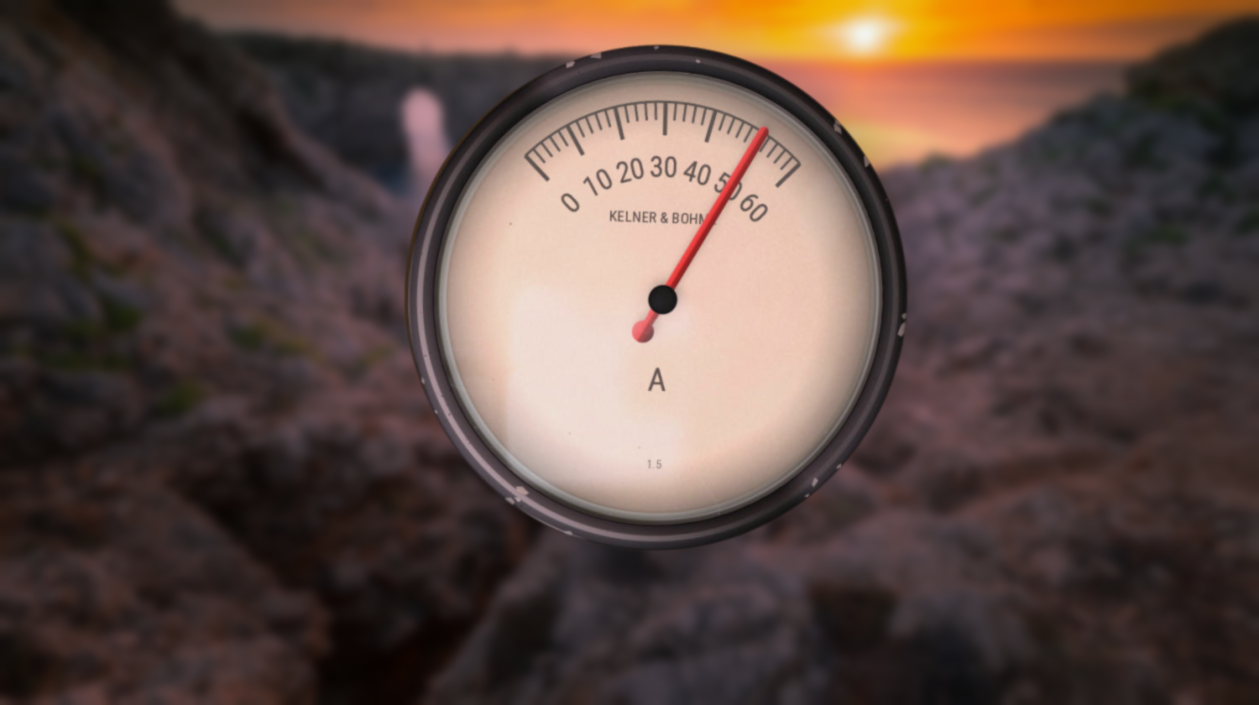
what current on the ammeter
50 A
